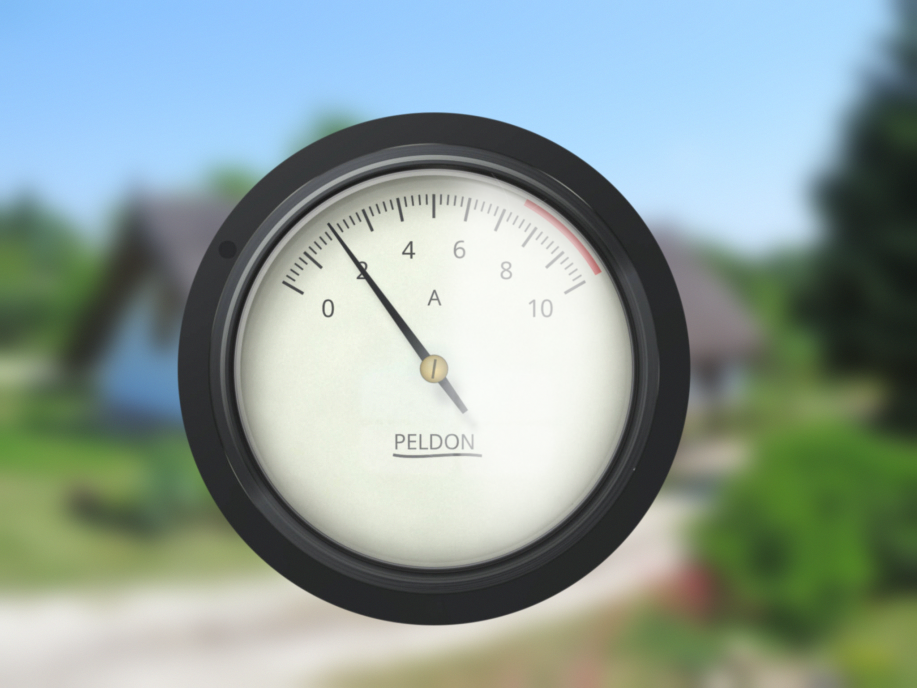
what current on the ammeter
2 A
